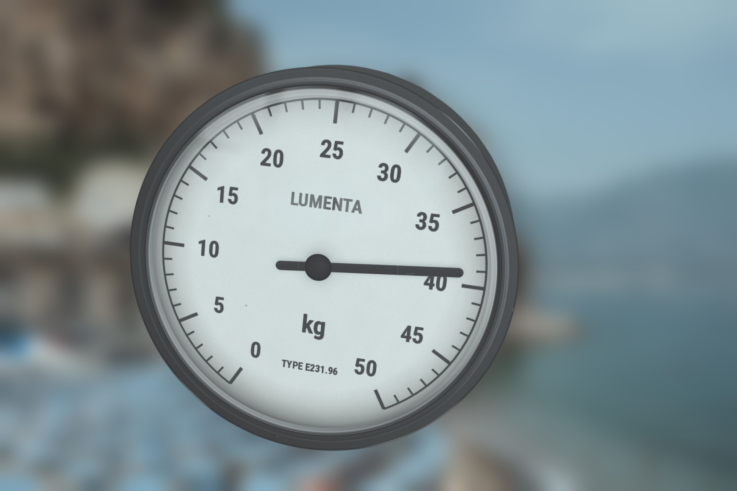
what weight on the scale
39 kg
